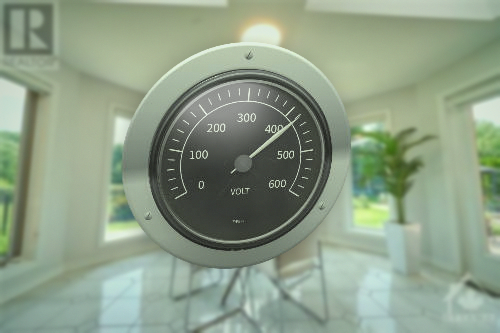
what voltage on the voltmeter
420 V
